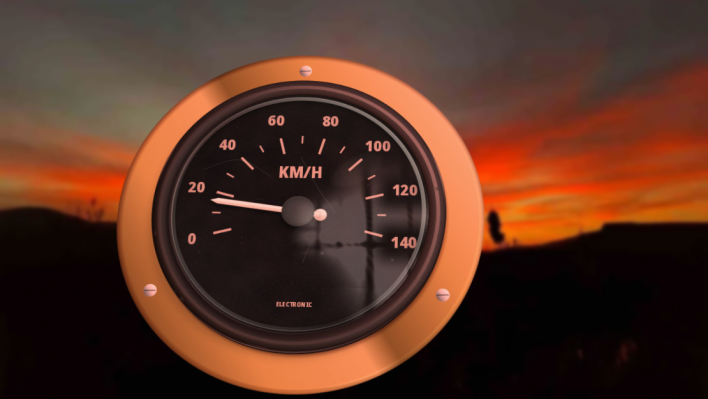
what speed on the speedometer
15 km/h
